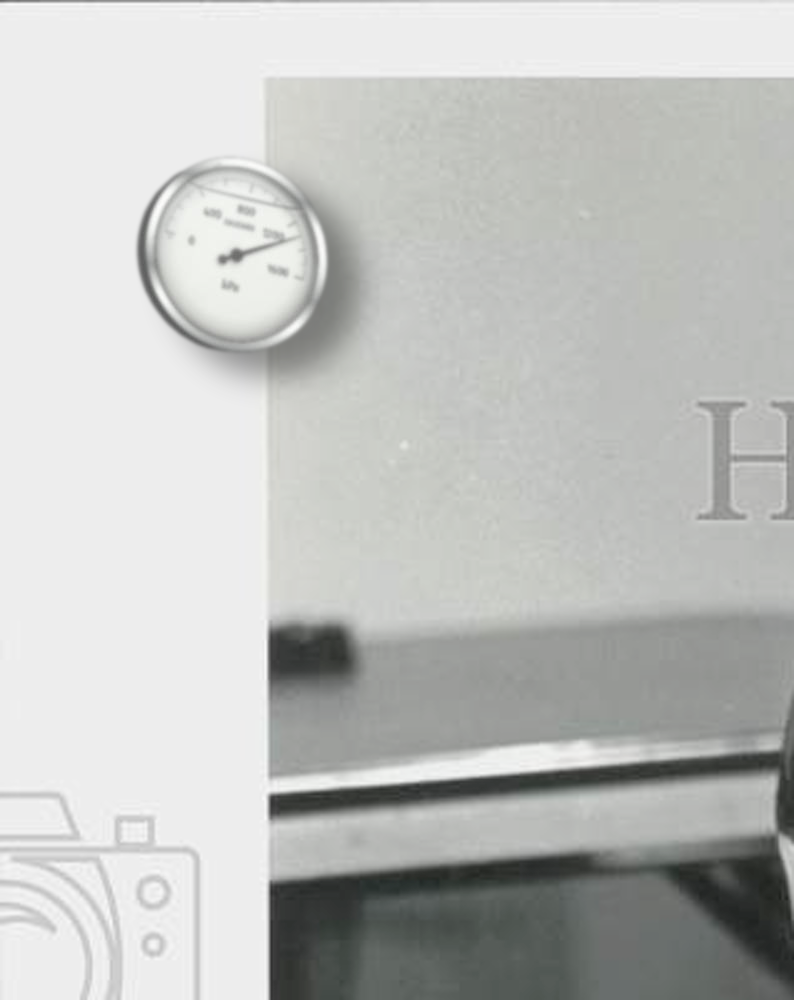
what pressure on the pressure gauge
1300 kPa
